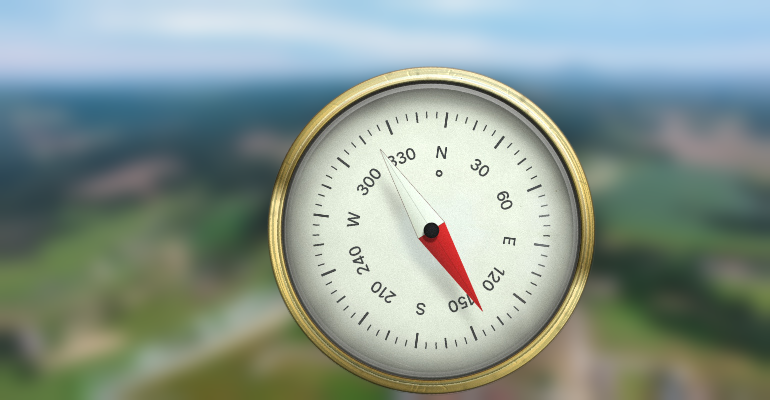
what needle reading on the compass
140 °
